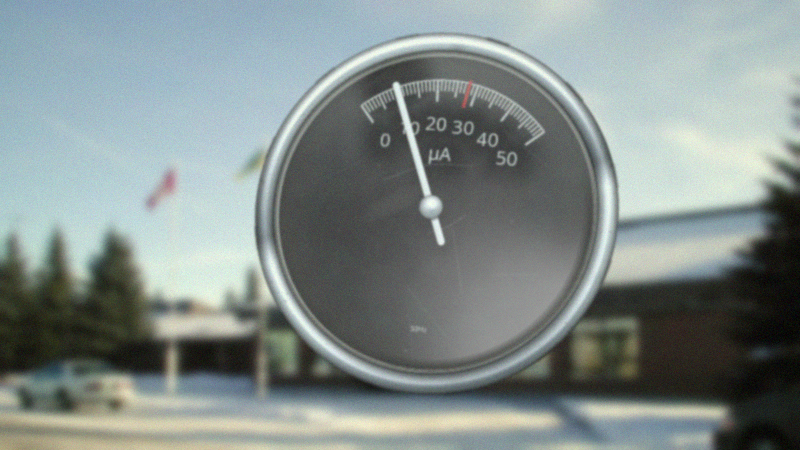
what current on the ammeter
10 µA
